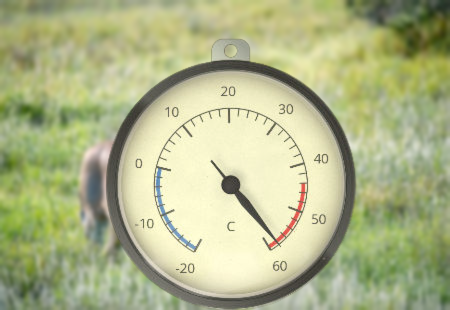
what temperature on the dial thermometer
58 °C
